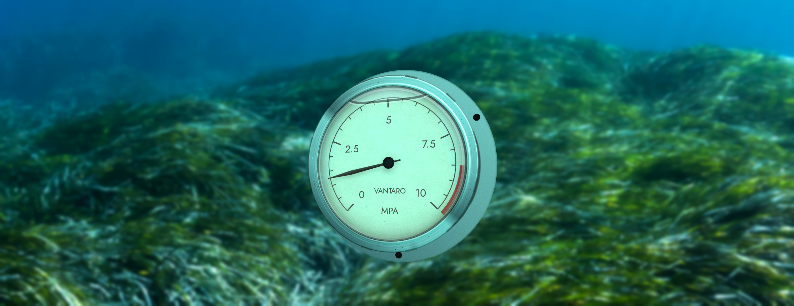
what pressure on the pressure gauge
1.25 MPa
